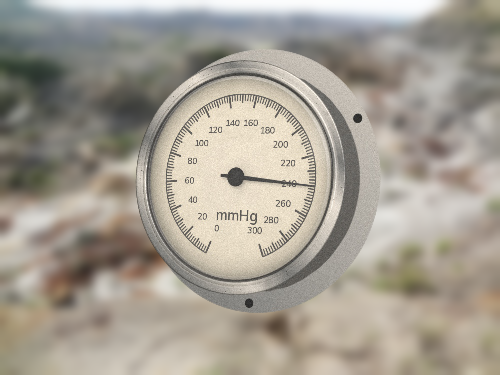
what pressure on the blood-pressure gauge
240 mmHg
